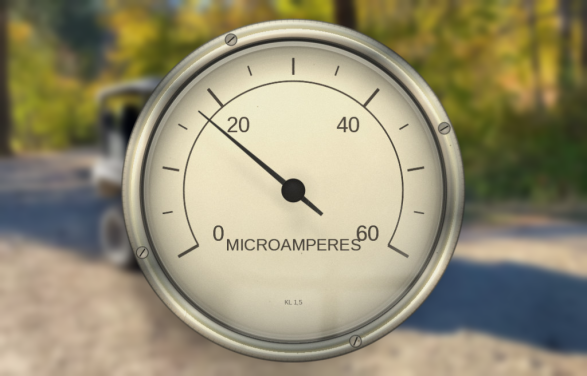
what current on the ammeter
17.5 µA
